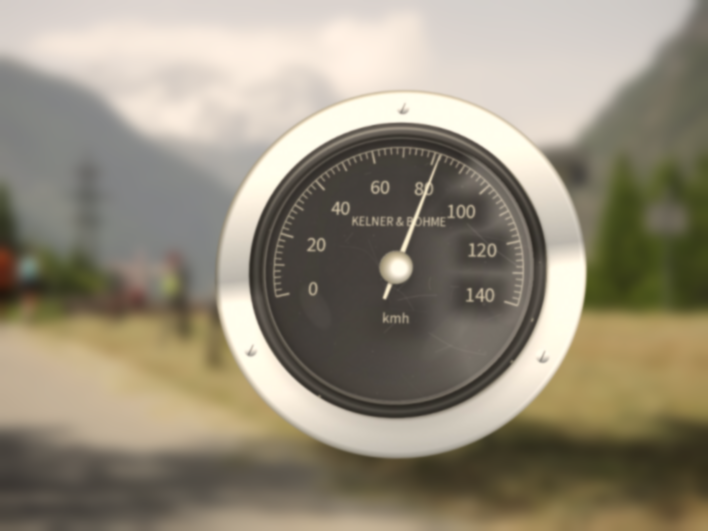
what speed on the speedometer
82 km/h
